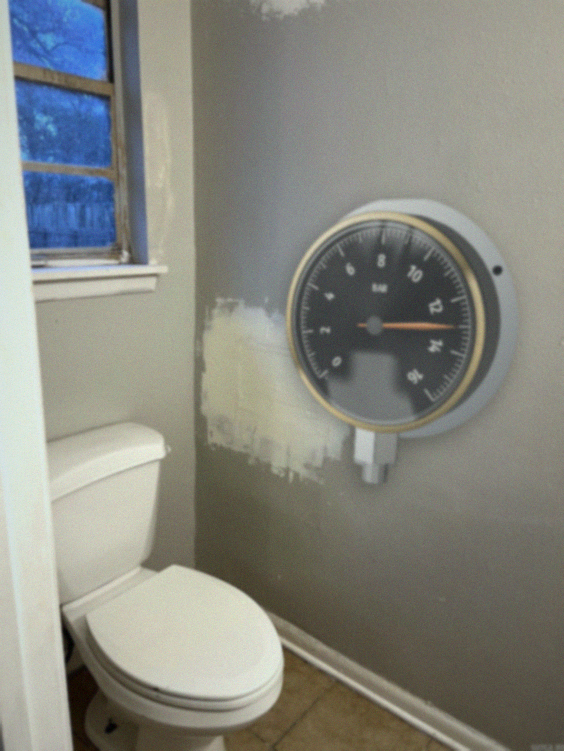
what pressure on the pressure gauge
13 bar
